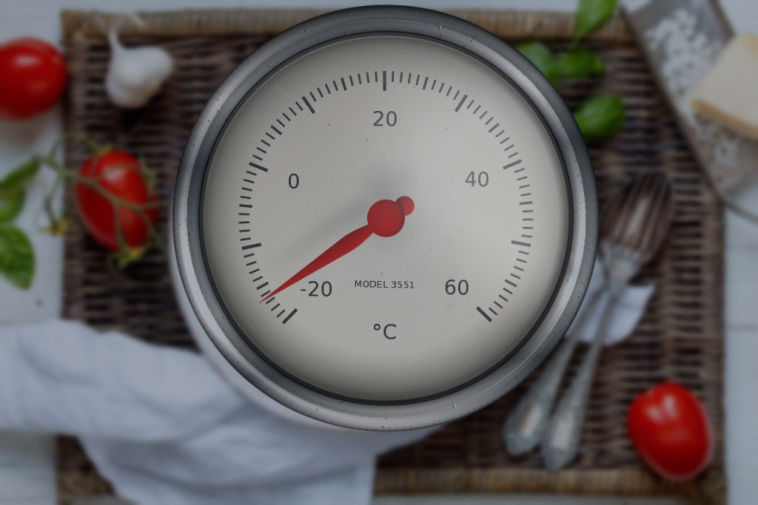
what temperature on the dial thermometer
-16.5 °C
